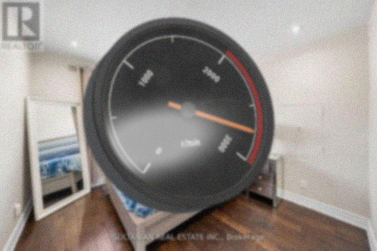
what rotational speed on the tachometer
2750 rpm
